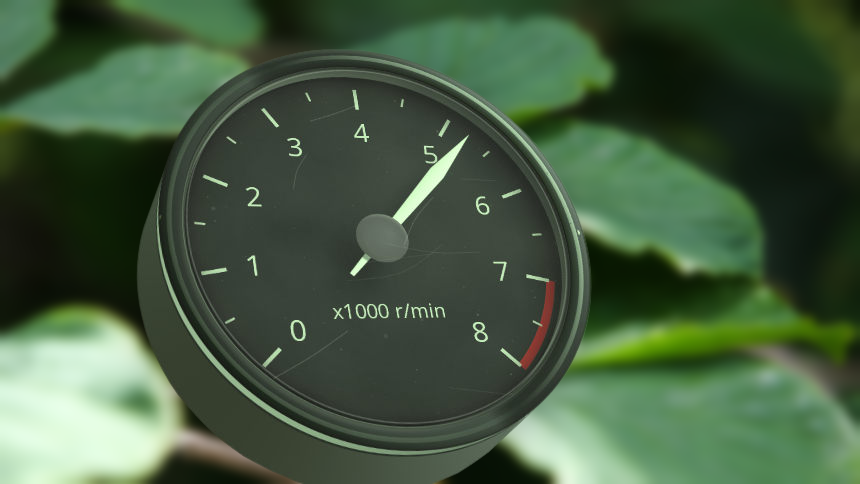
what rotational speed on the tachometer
5250 rpm
